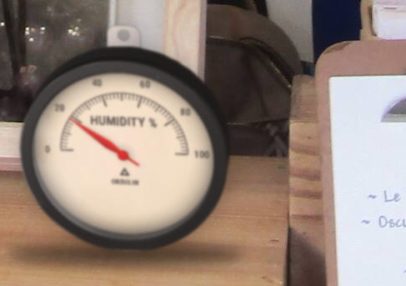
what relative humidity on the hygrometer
20 %
